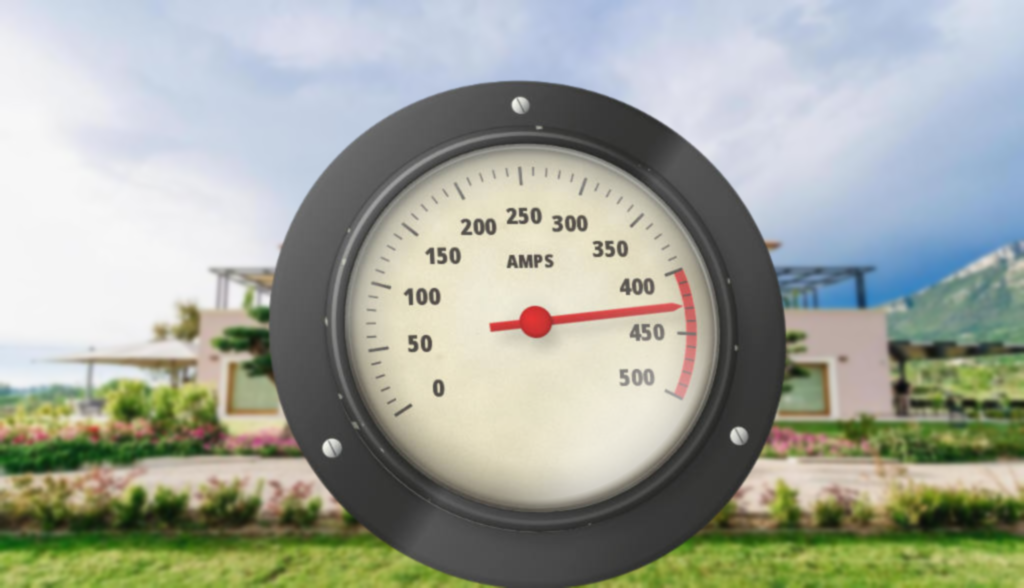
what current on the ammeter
430 A
